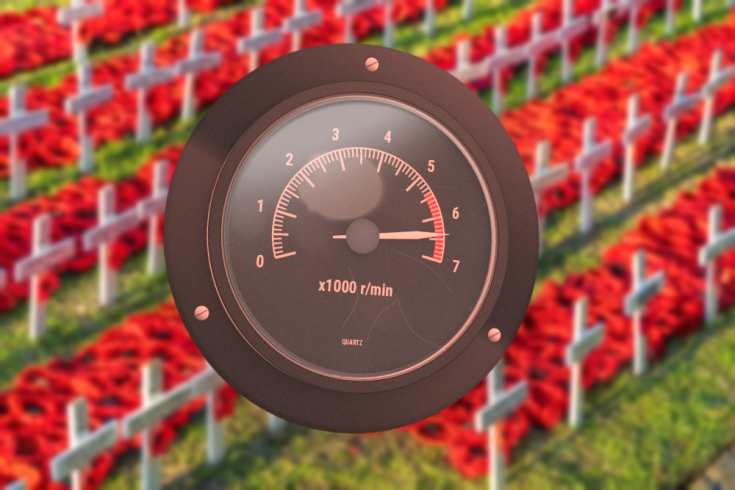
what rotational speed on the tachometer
6400 rpm
